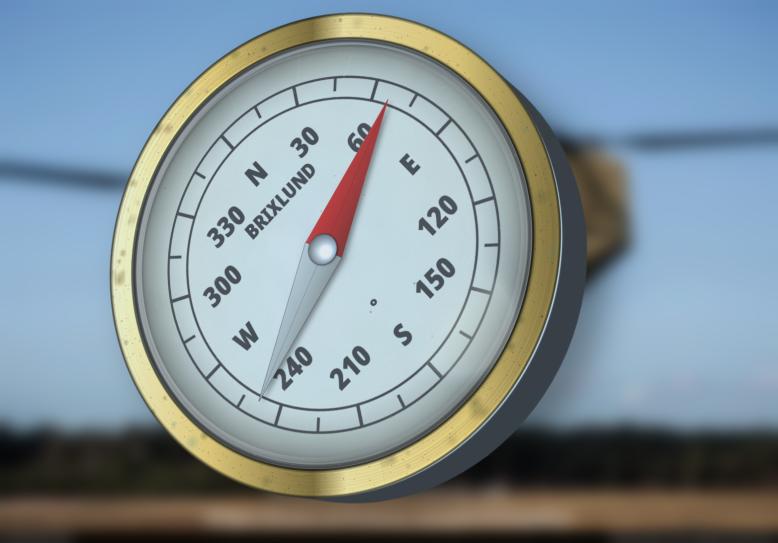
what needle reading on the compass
67.5 °
